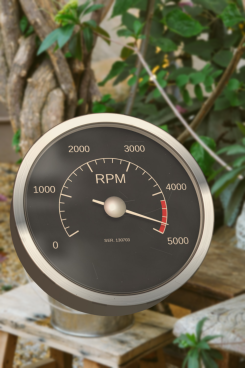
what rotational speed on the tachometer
4800 rpm
